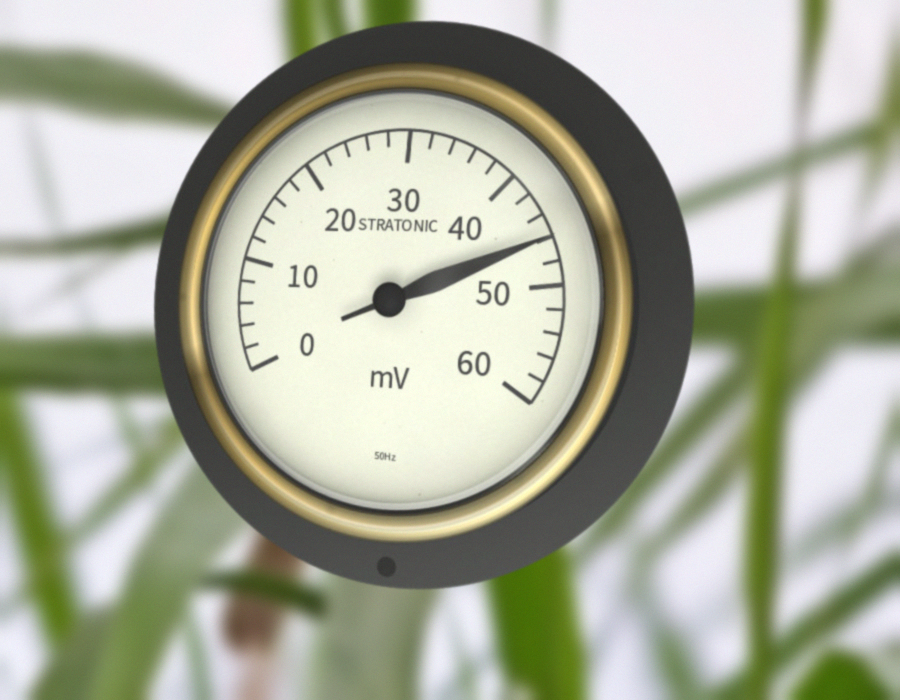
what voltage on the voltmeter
46 mV
